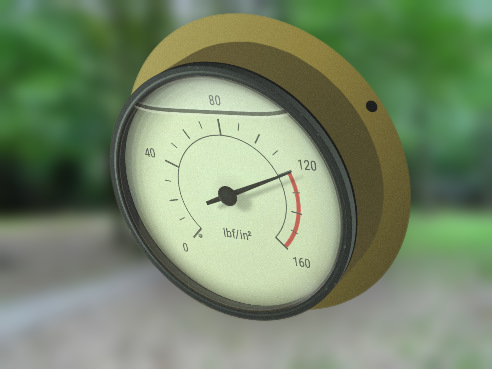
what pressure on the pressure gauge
120 psi
